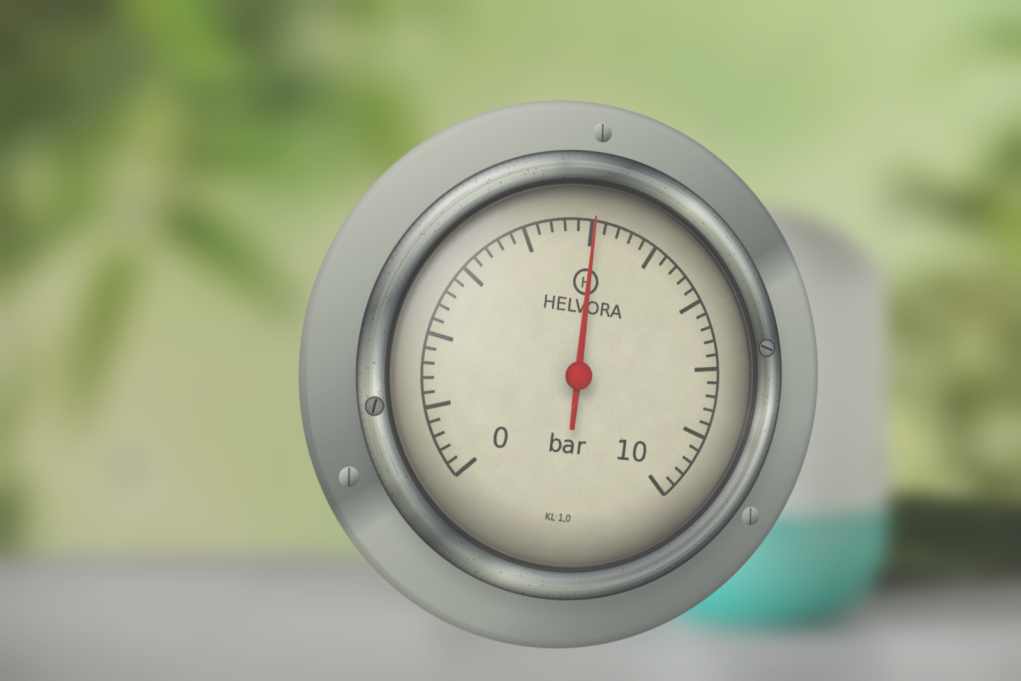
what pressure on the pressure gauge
5 bar
